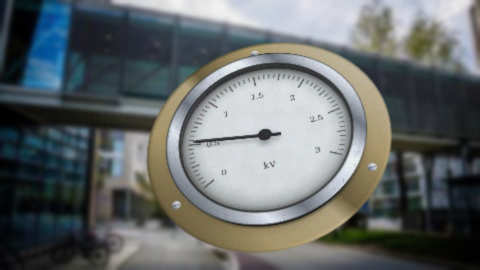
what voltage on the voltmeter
0.5 kV
